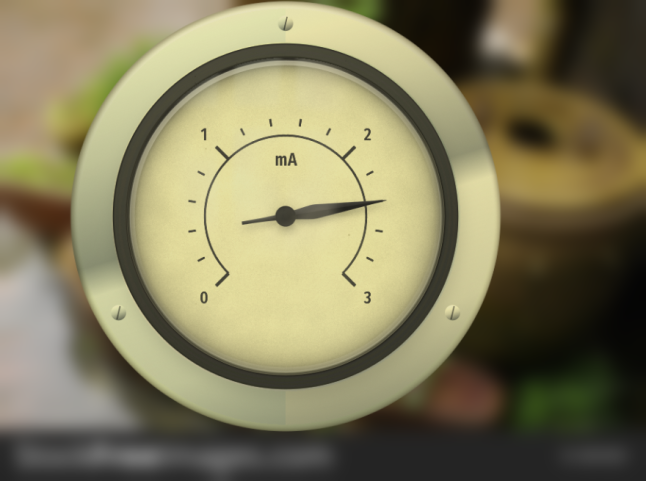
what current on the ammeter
2.4 mA
